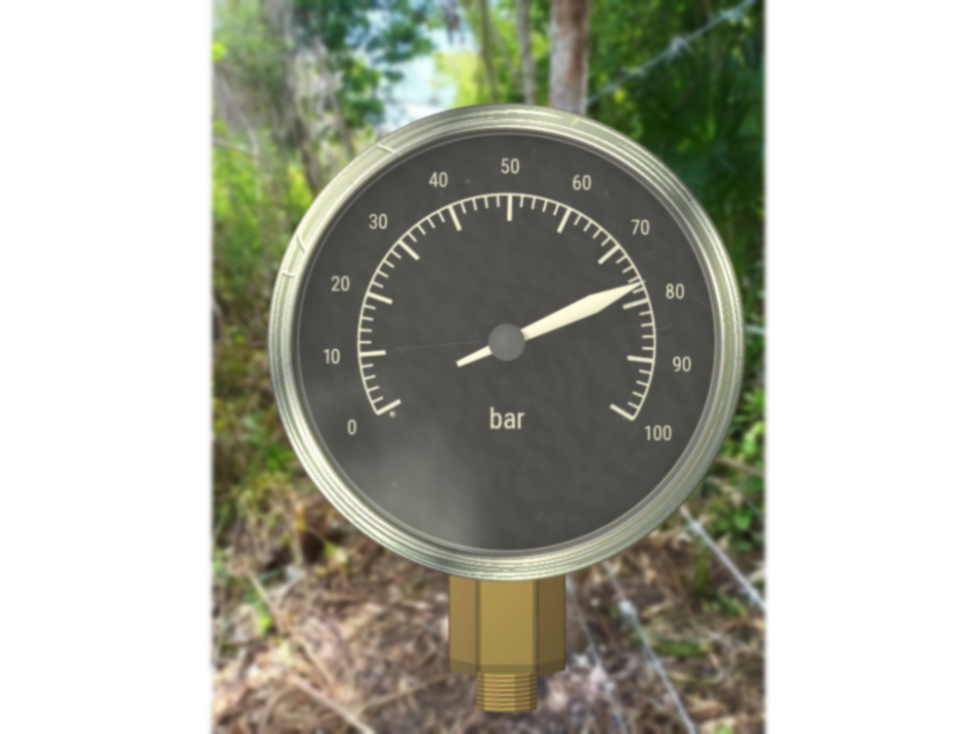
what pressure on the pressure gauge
77 bar
